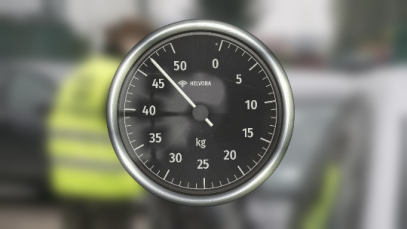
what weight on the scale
47 kg
